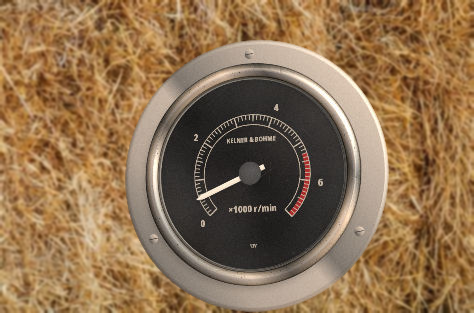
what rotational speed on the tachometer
500 rpm
